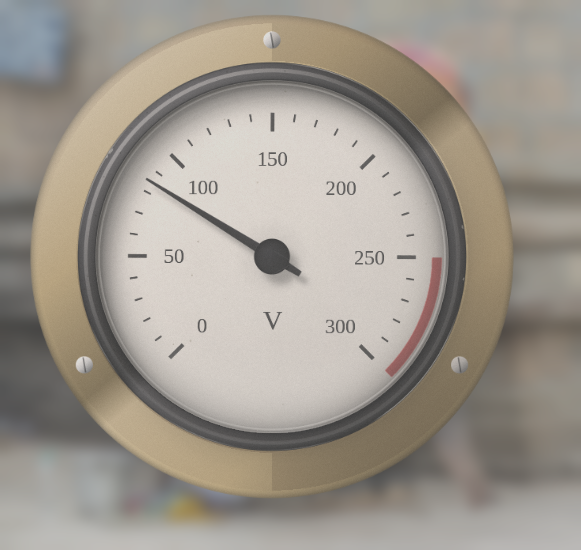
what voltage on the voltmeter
85 V
